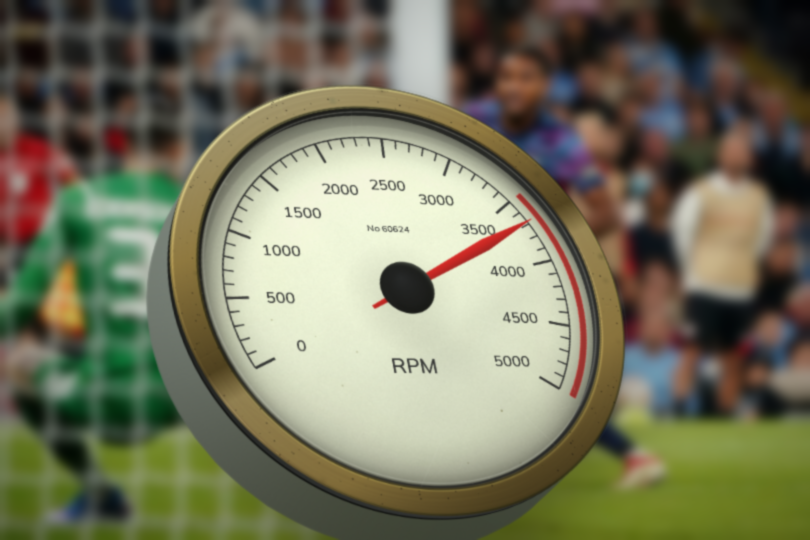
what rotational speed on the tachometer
3700 rpm
